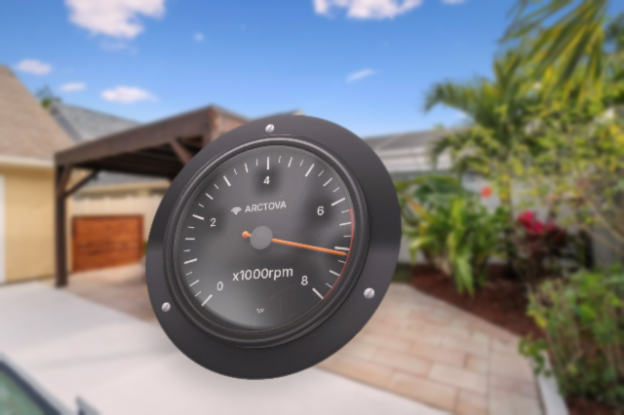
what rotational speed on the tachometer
7125 rpm
